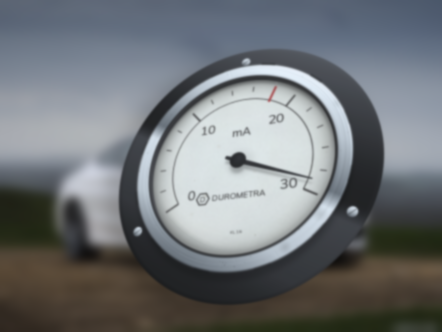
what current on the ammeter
29 mA
